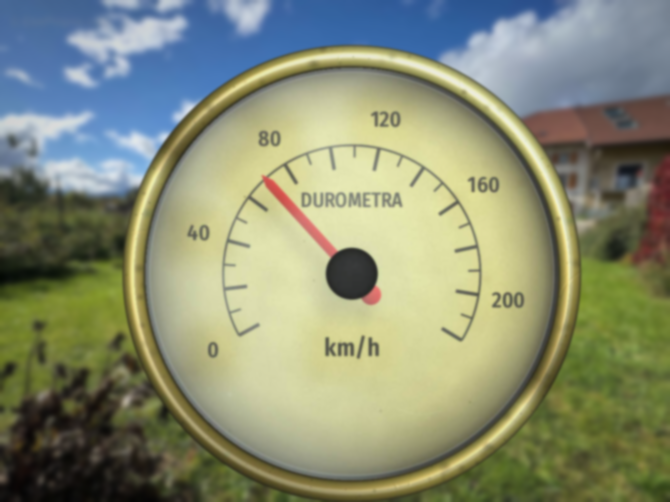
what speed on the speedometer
70 km/h
